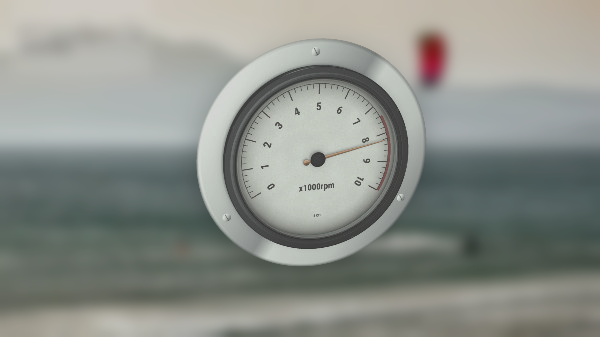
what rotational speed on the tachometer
8200 rpm
